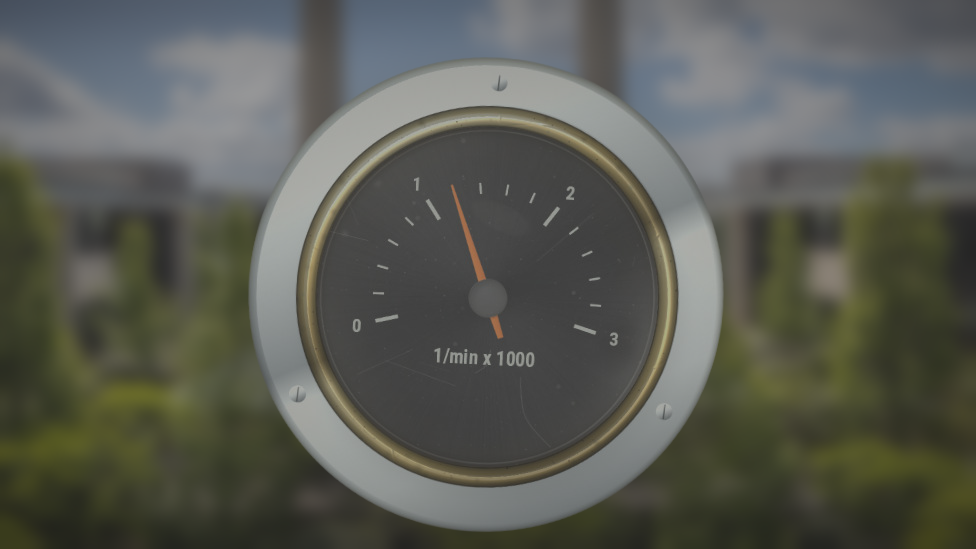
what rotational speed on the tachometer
1200 rpm
